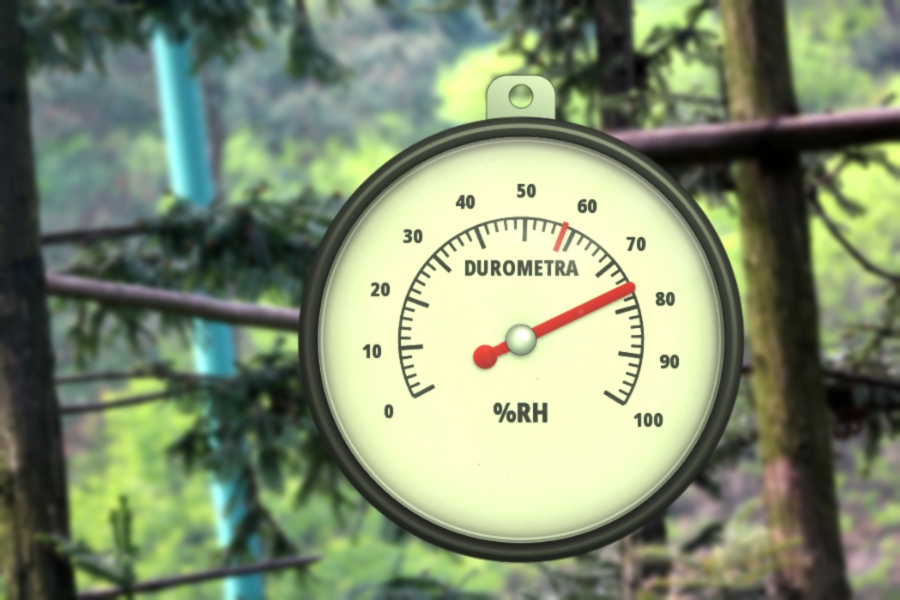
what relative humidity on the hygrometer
76 %
